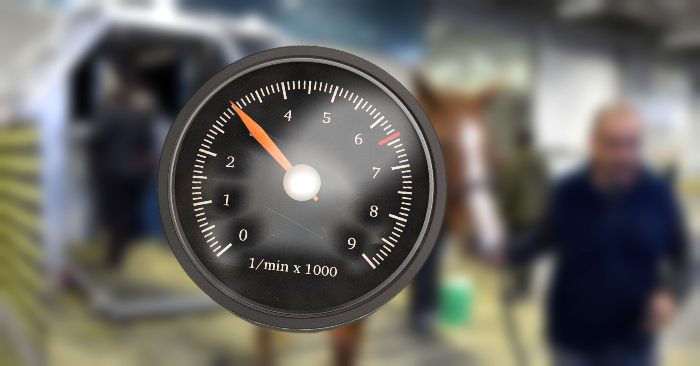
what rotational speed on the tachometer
3000 rpm
